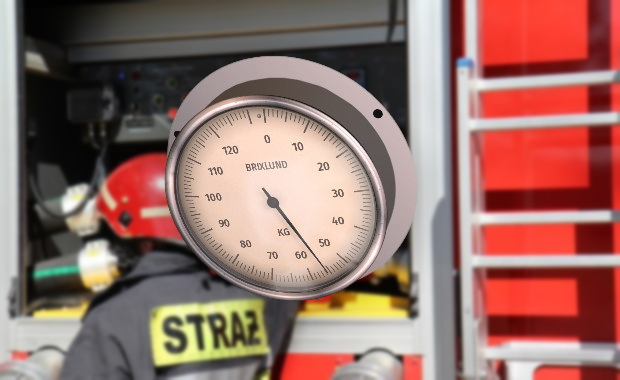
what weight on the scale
55 kg
